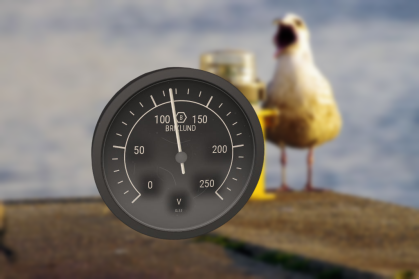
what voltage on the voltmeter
115 V
